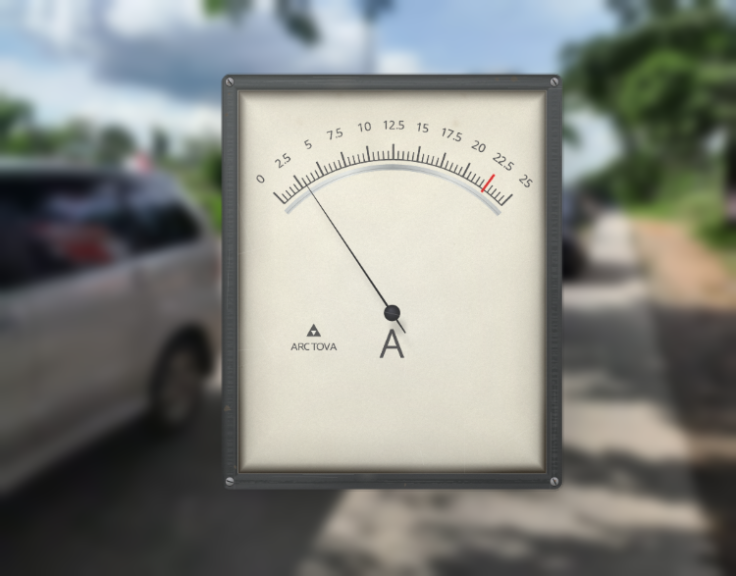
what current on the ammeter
3 A
